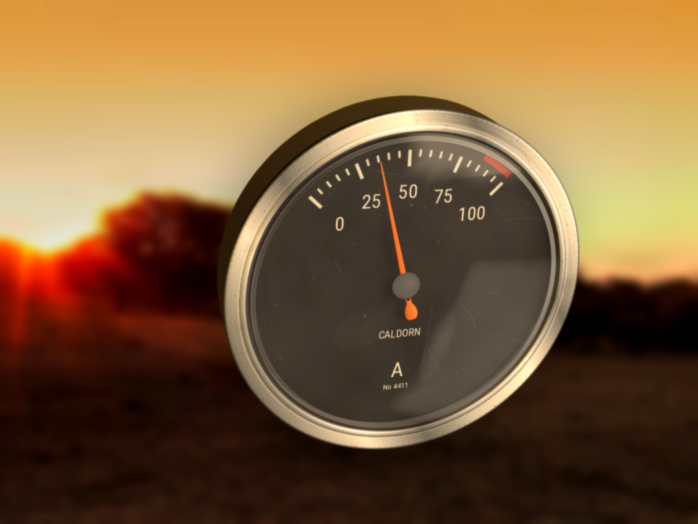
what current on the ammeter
35 A
